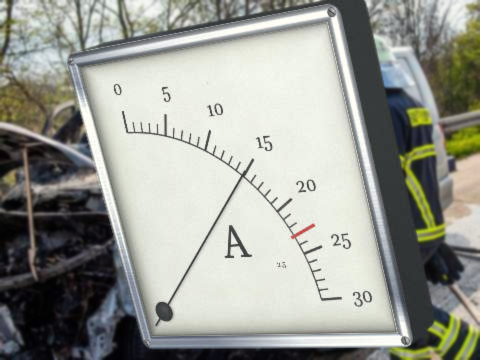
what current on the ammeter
15 A
